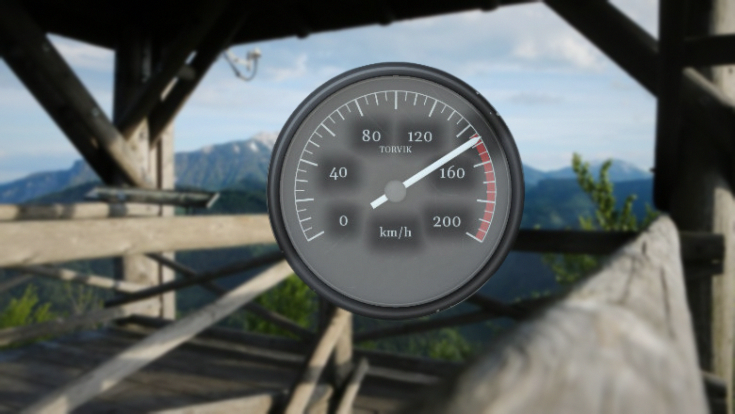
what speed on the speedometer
147.5 km/h
